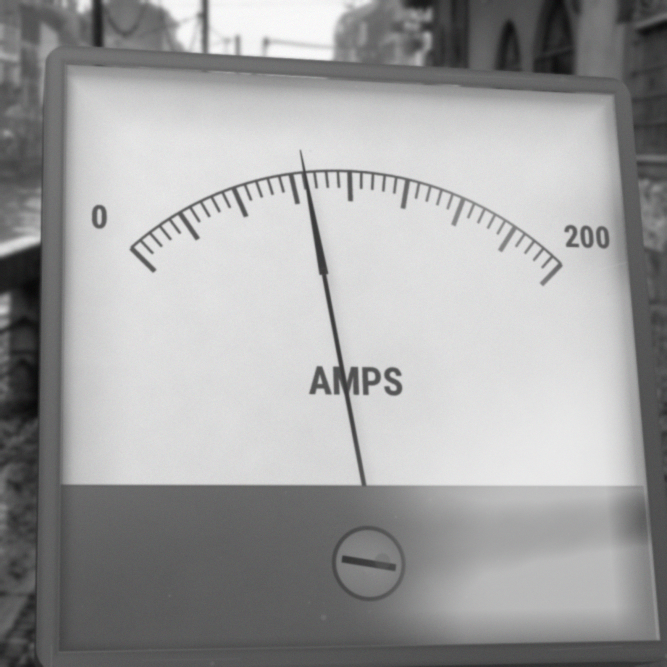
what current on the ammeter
80 A
